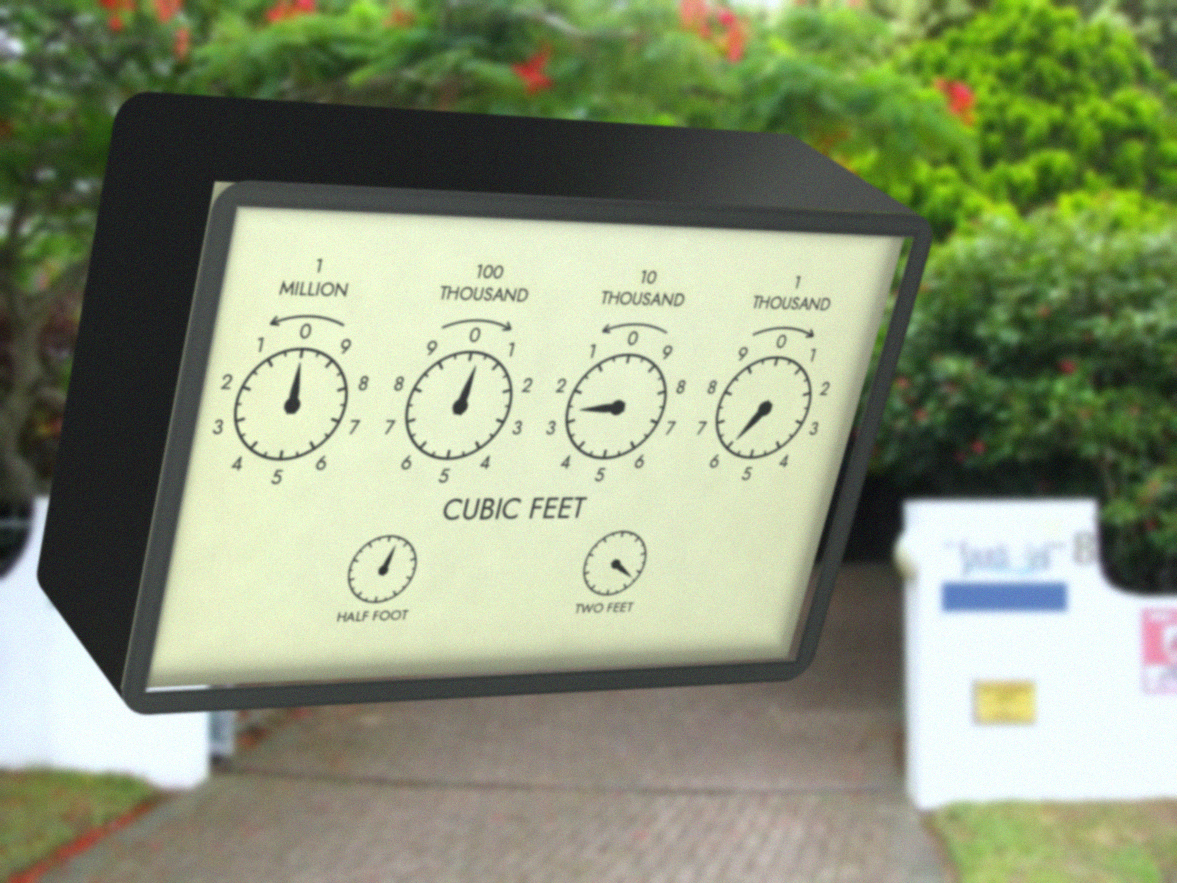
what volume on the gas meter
2600 ft³
